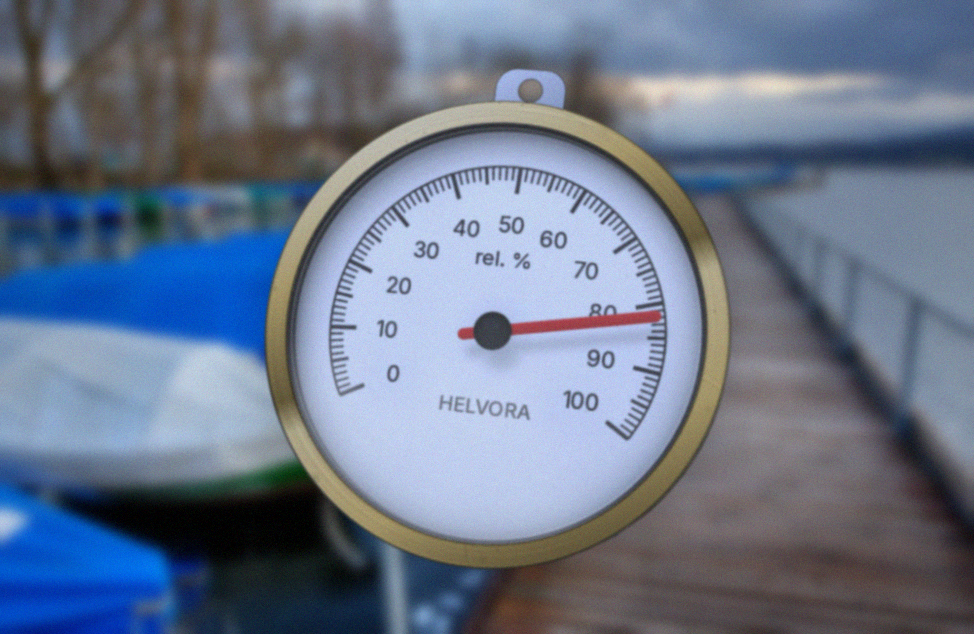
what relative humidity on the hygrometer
82 %
